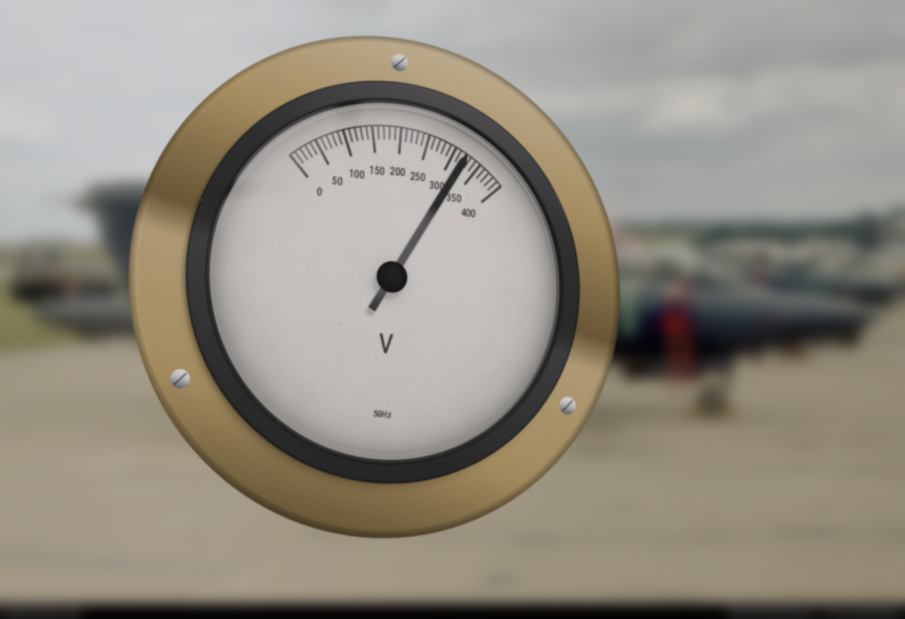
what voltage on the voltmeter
320 V
